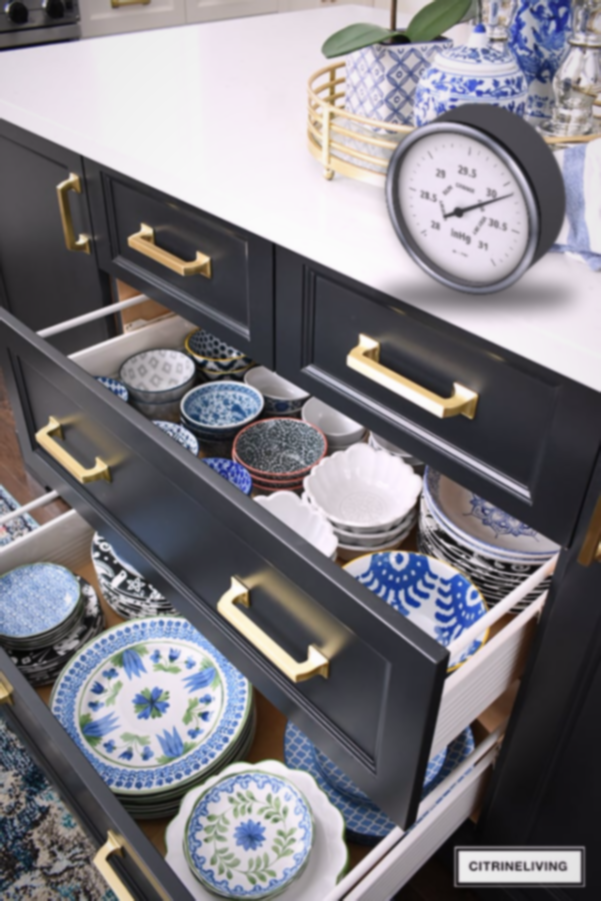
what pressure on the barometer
30.1 inHg
